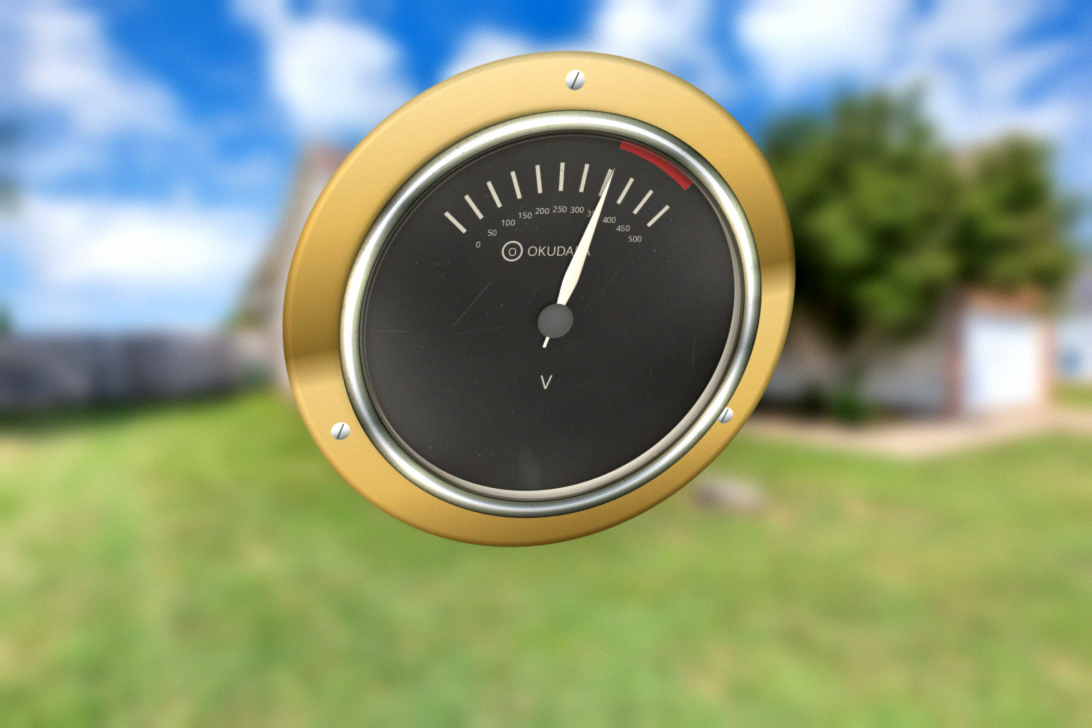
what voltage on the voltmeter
350 V
